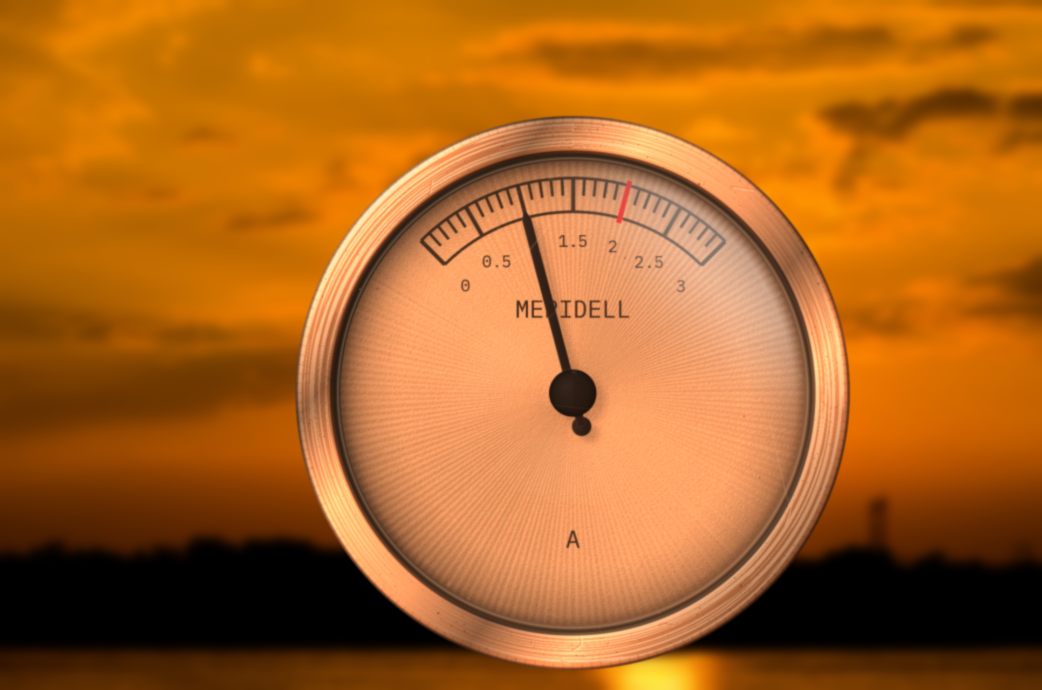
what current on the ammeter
1 A
